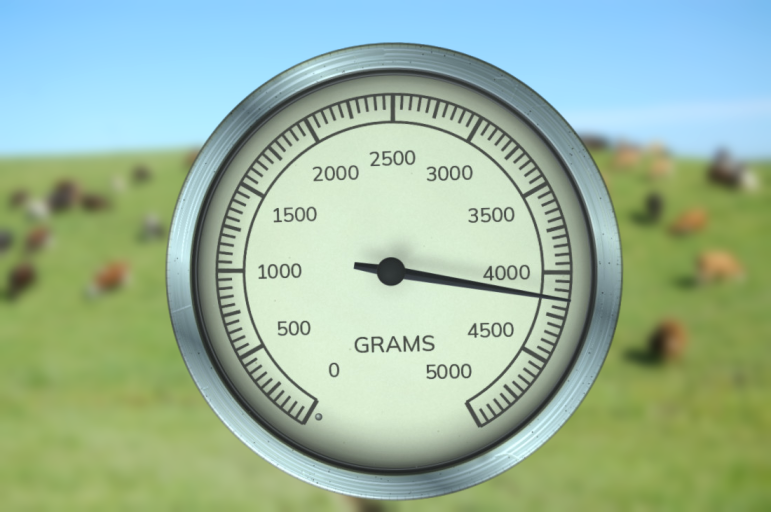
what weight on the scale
4150 g
